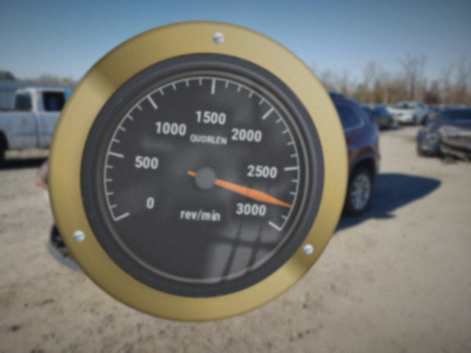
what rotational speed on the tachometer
2800 rpm
